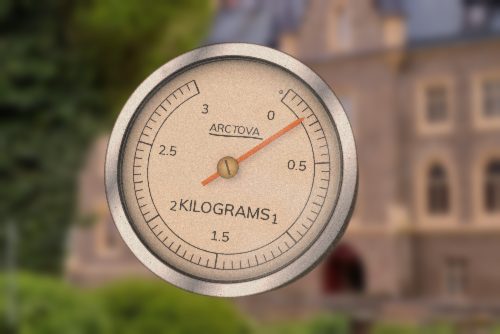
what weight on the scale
0.2 kg
